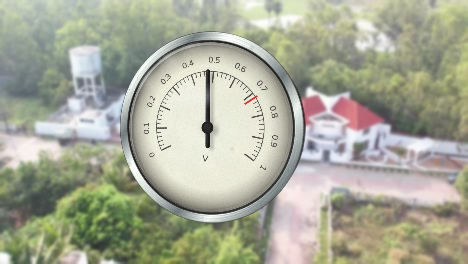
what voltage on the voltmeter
0.48 V
